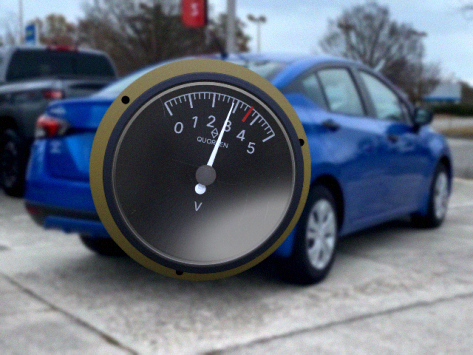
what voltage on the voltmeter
2.8 V
